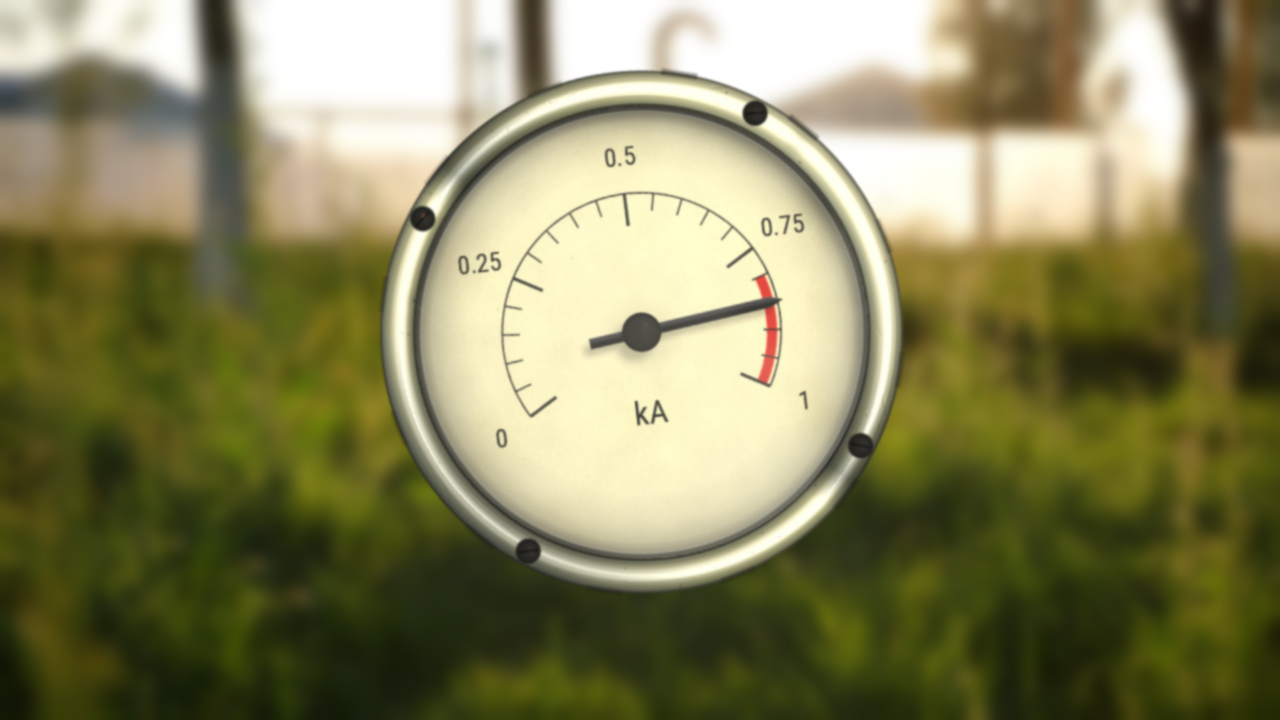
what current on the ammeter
0.85 kA
